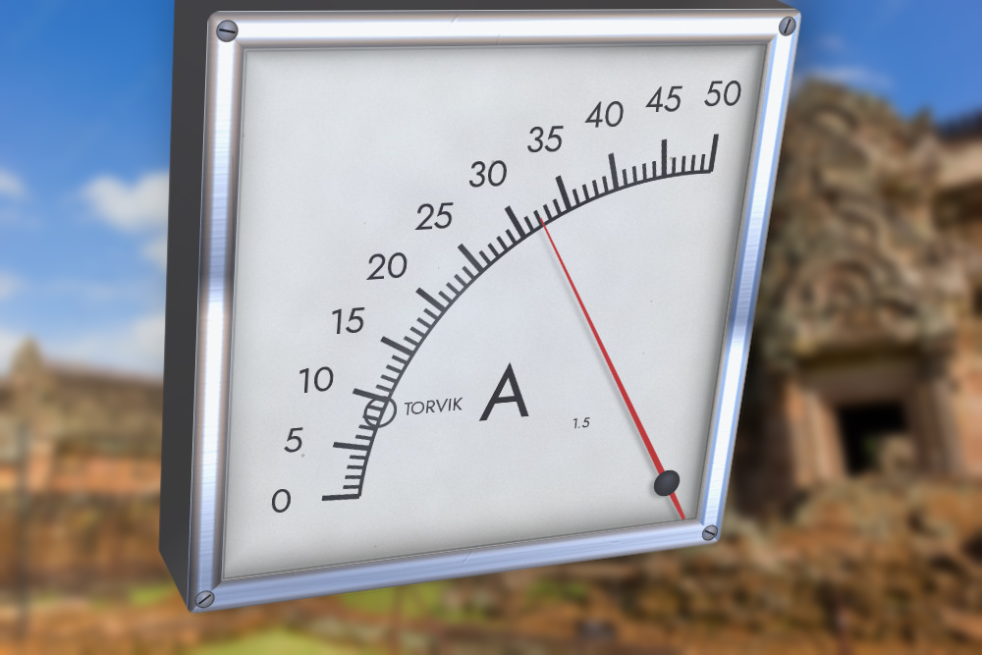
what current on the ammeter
32 A
